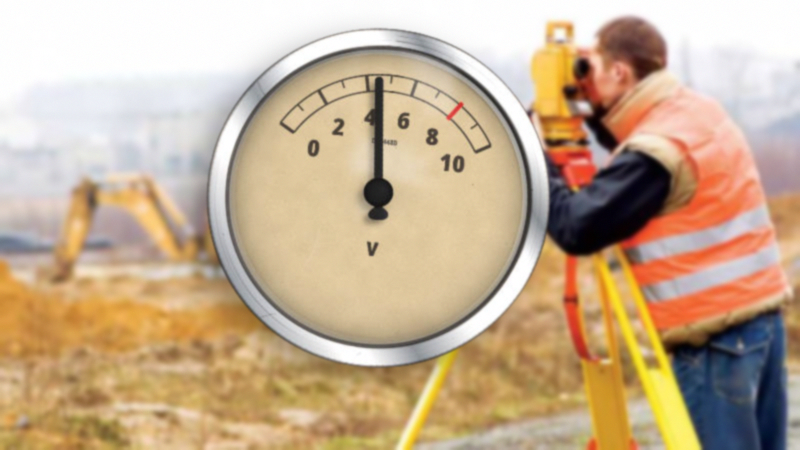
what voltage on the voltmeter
4.5 V
